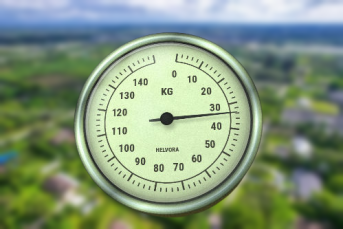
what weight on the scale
34 kg
